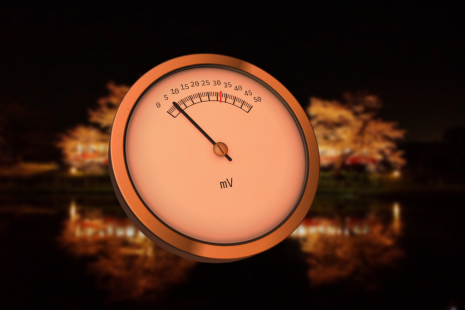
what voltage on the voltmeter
5 mV
